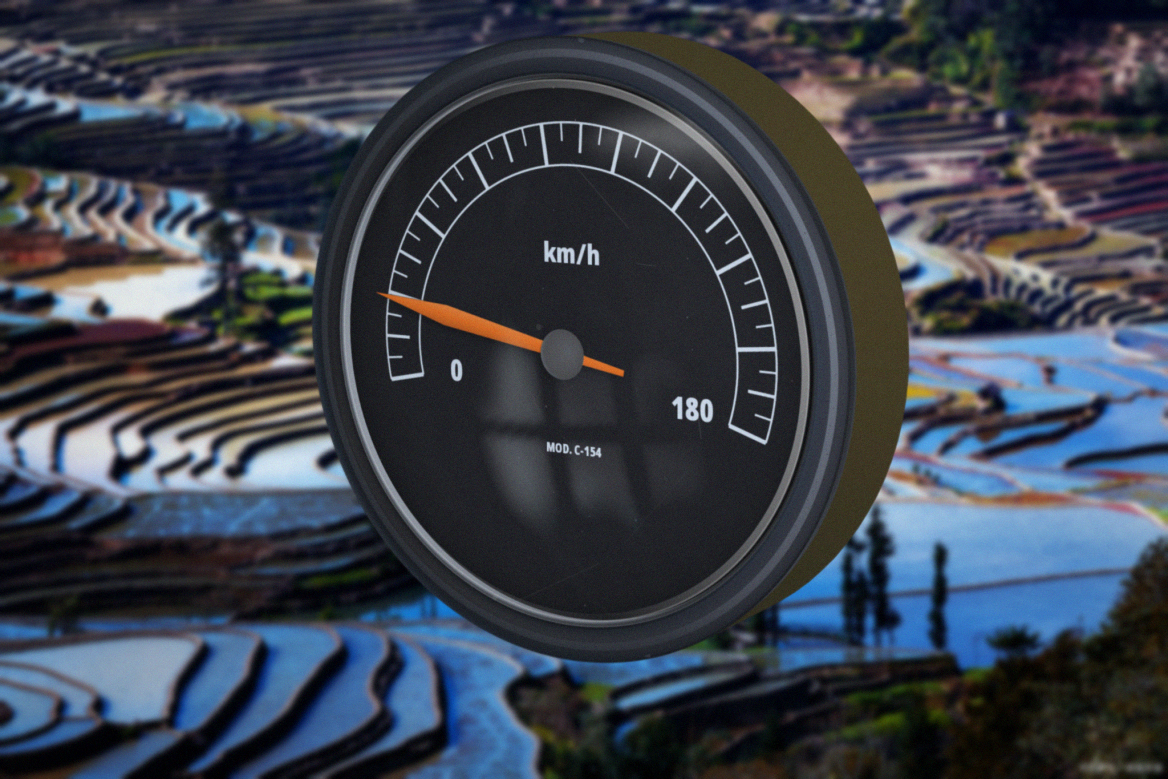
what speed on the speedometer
20 km/h
